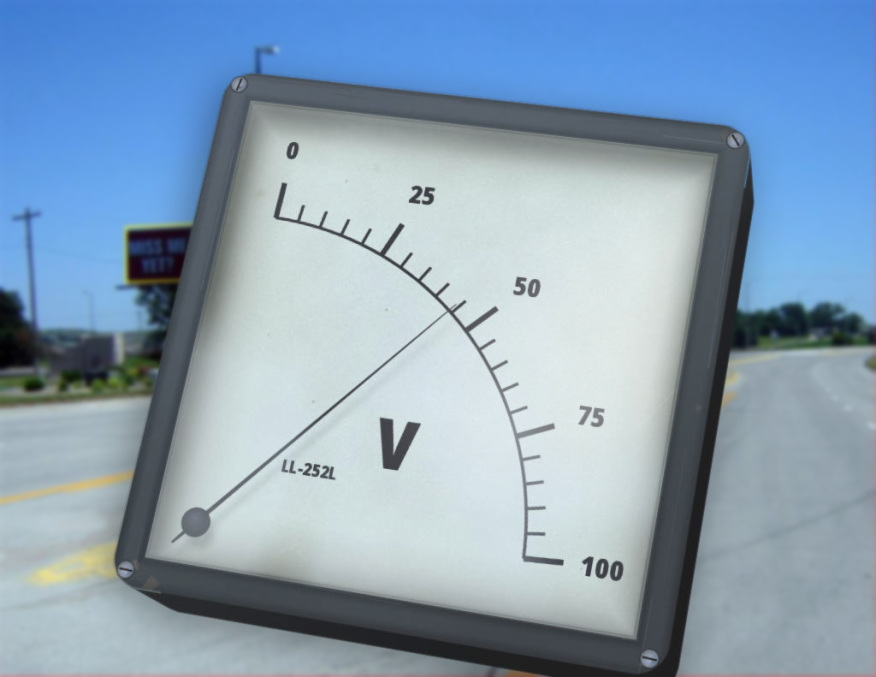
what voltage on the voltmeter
45 V
